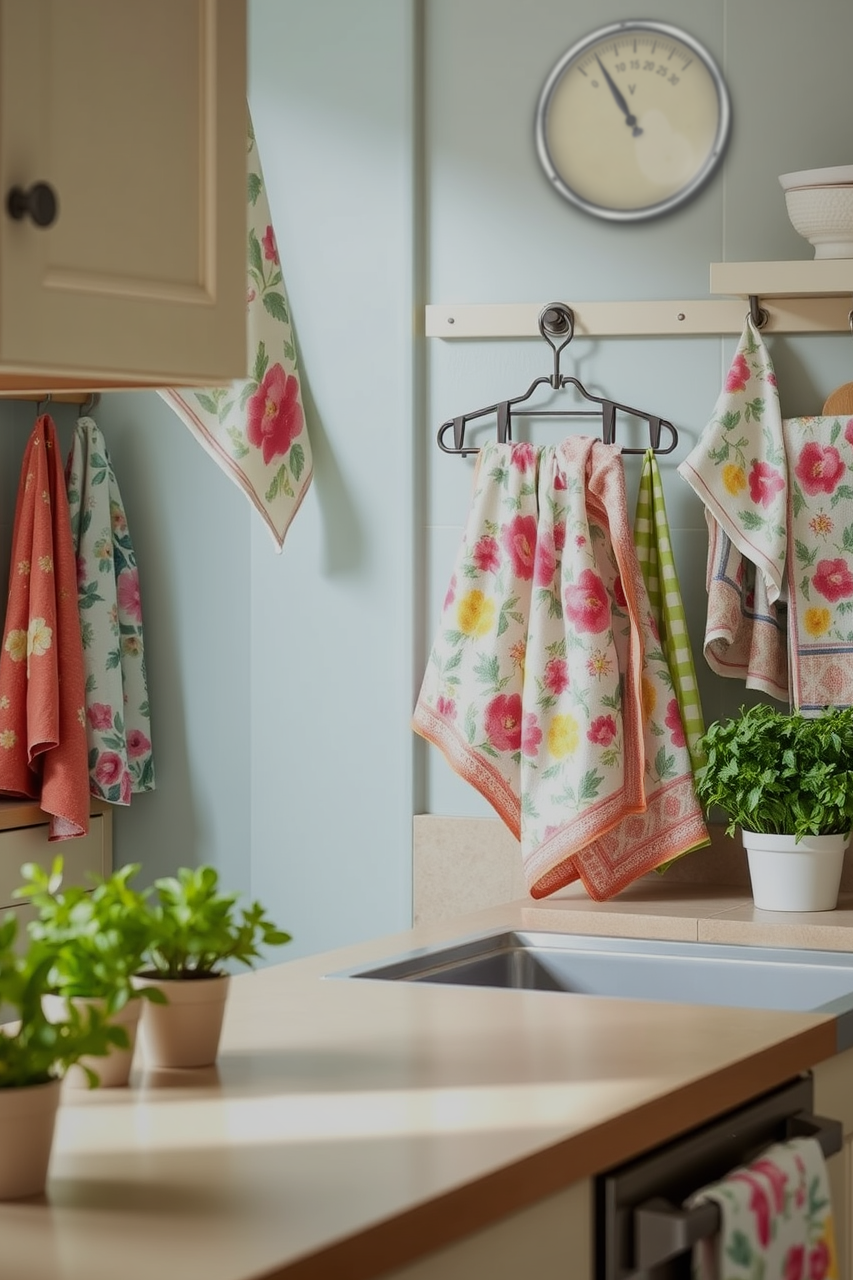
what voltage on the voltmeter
5 V
